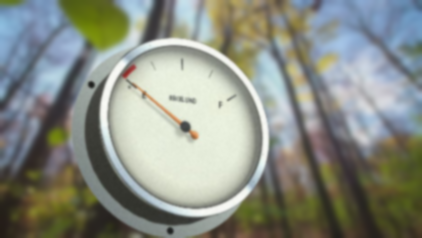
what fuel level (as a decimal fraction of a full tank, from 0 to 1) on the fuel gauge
0
